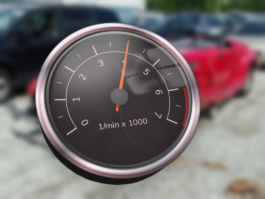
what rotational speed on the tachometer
4000 rpm
